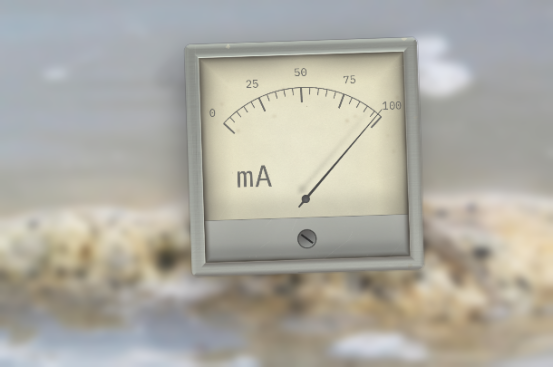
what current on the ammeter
97.5 mA
